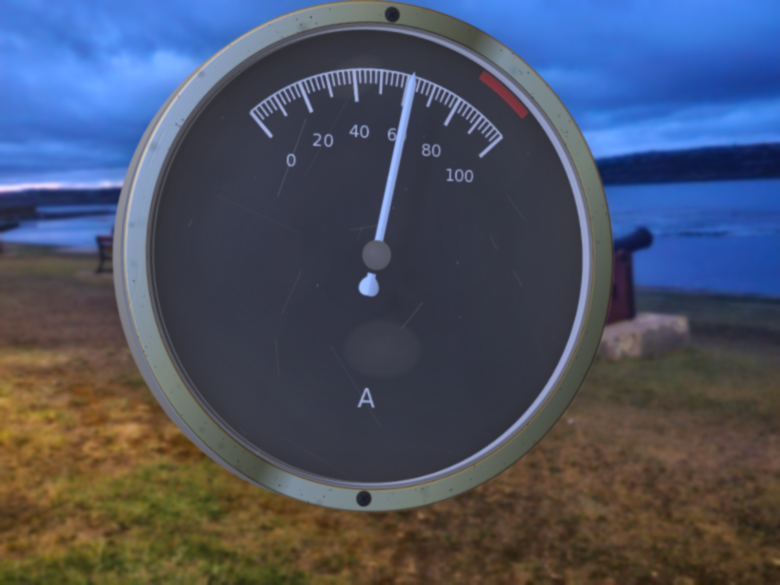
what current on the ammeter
60 A
